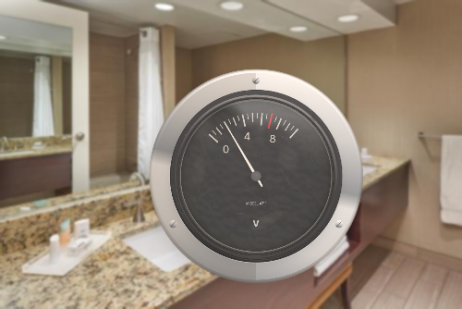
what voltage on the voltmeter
2 V
